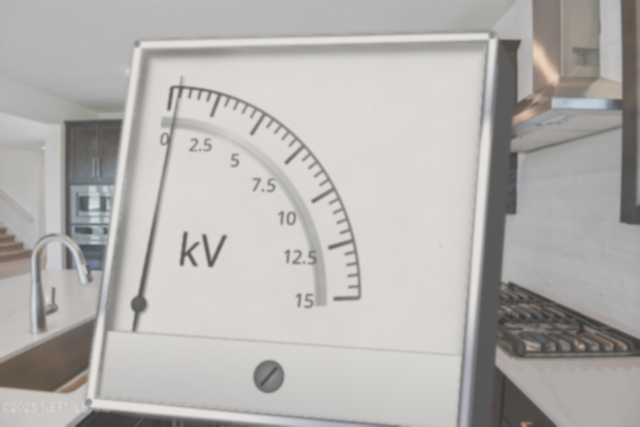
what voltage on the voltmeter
0.5 kV
